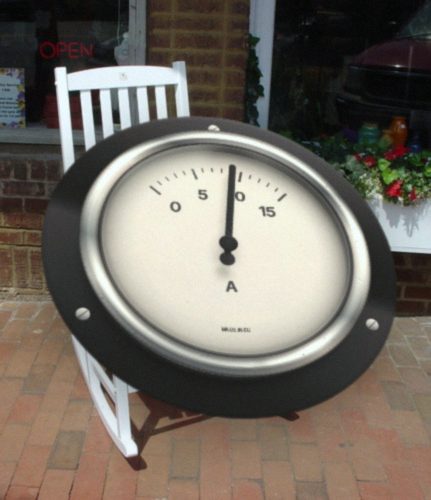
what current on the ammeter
9 A
